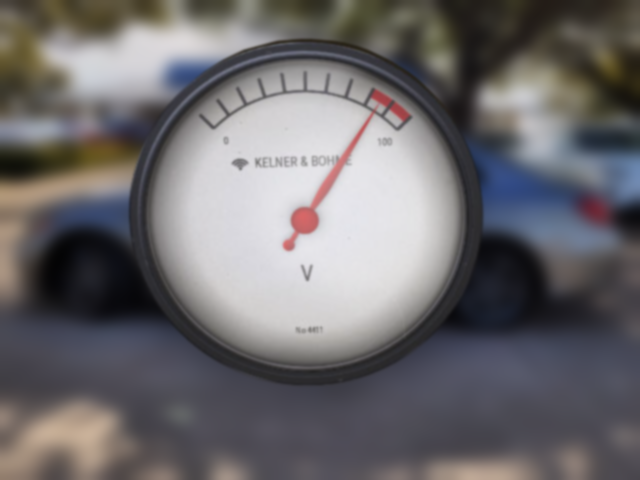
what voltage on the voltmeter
85 V
